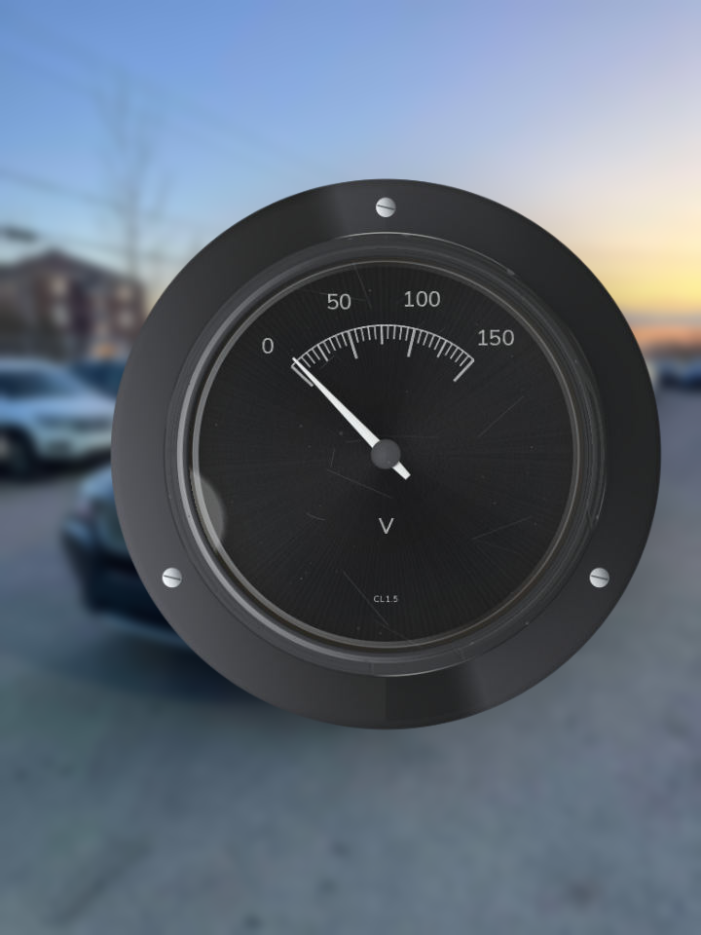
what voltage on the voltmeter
5 V
